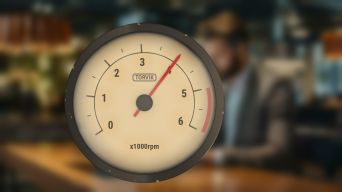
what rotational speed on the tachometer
4000 rpm
